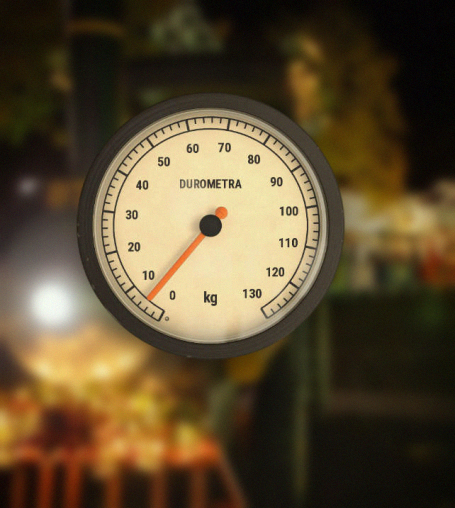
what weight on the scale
5 kg
